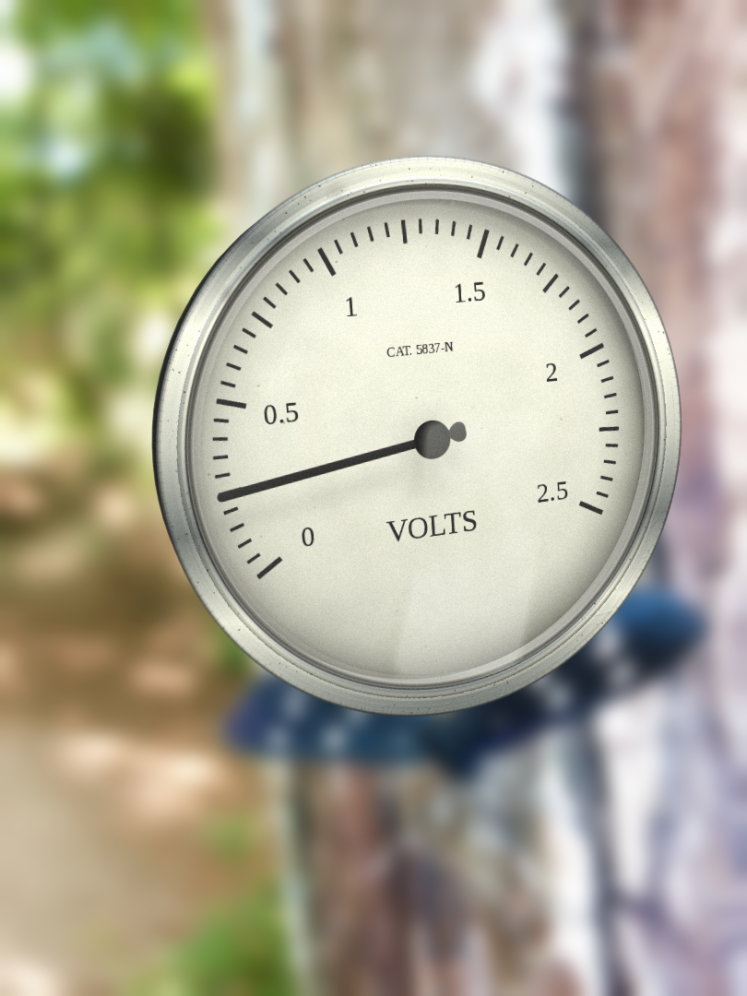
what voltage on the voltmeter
0.25 V
